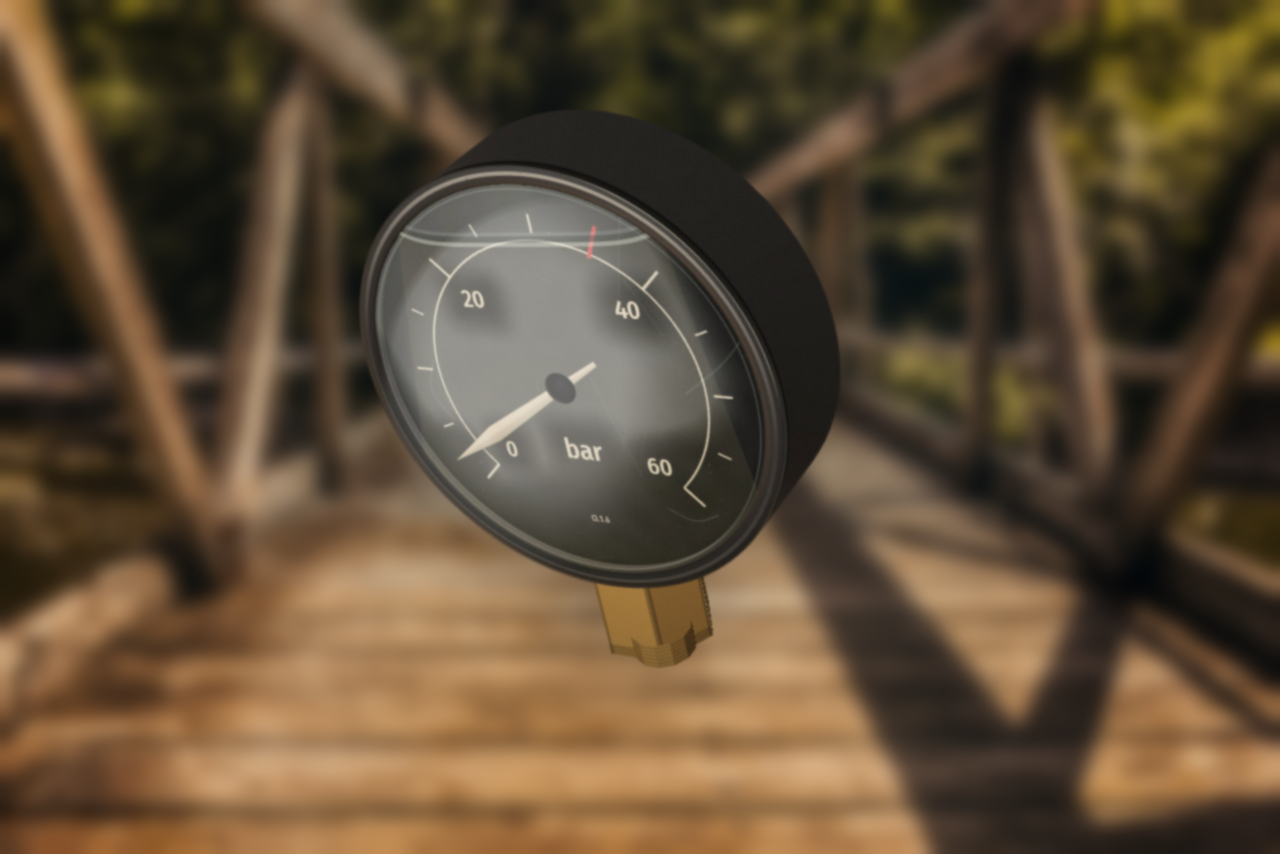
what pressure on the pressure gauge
2.5 bar
